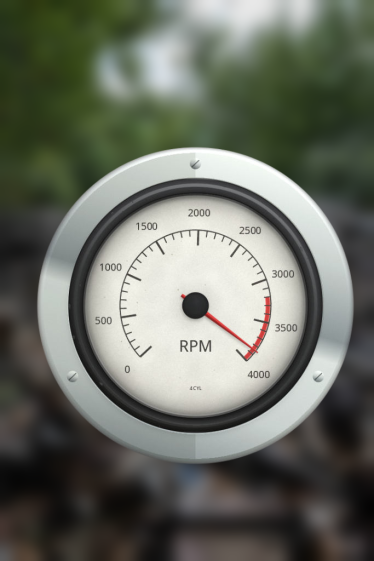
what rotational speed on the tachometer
3850 rpm
